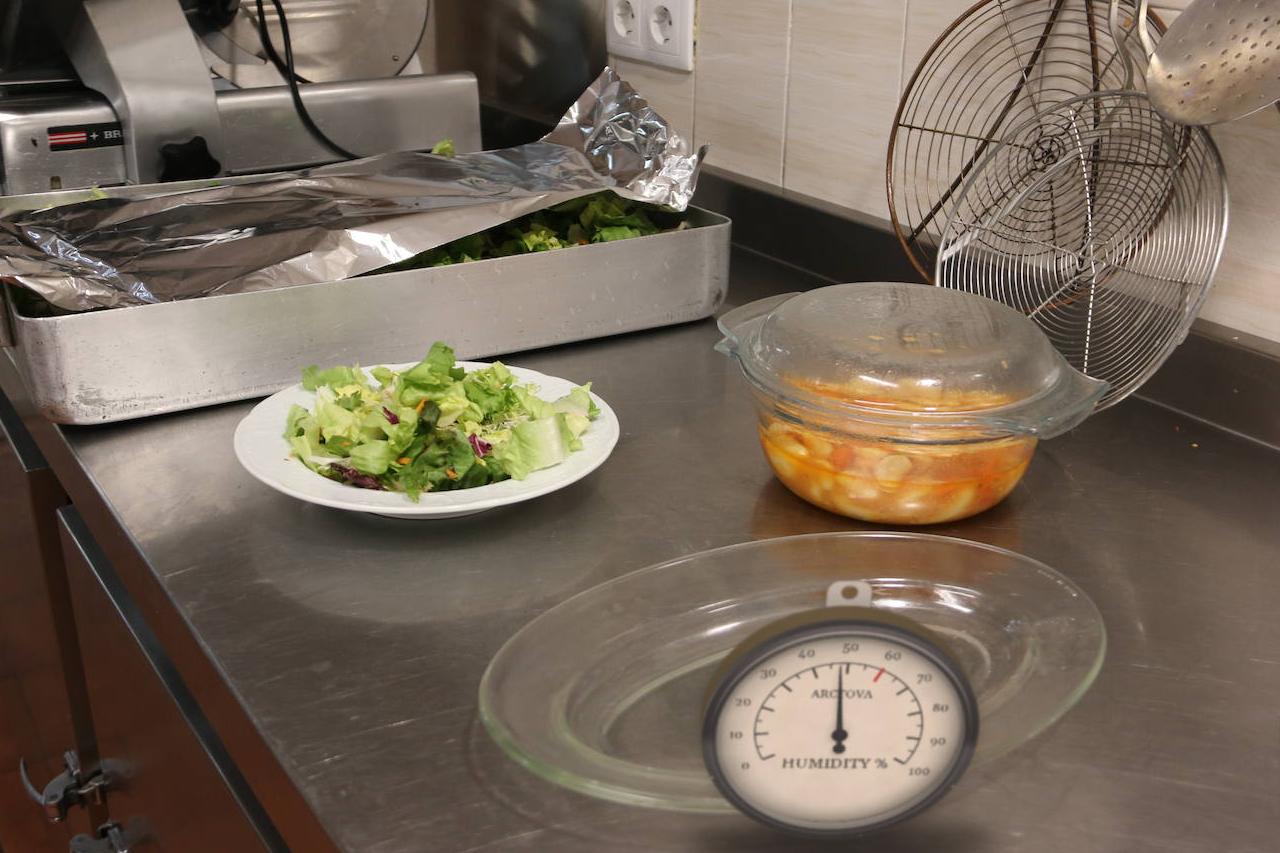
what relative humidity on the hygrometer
47.5 %
